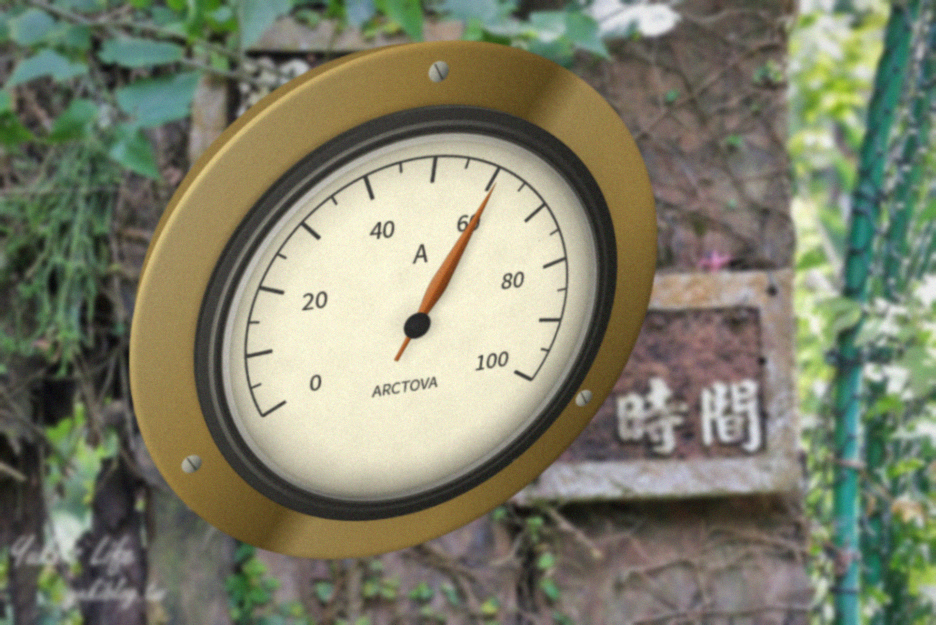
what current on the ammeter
60 A
